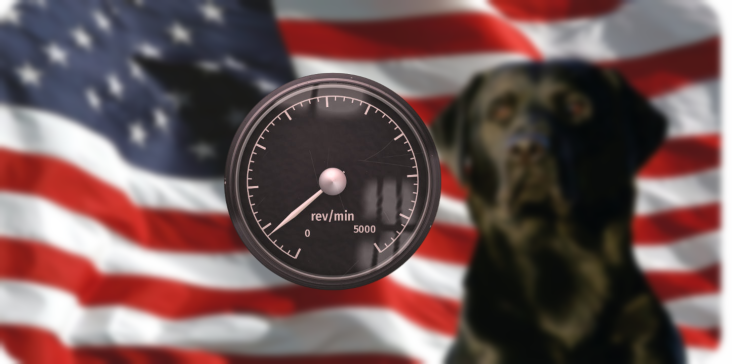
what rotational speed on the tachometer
400 rpm
